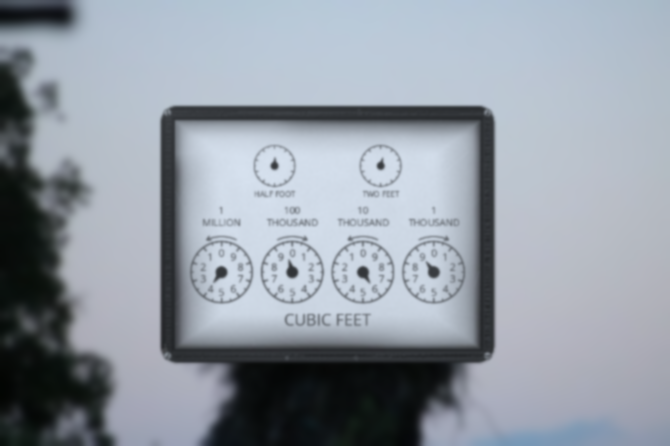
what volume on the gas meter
395900 ft³
